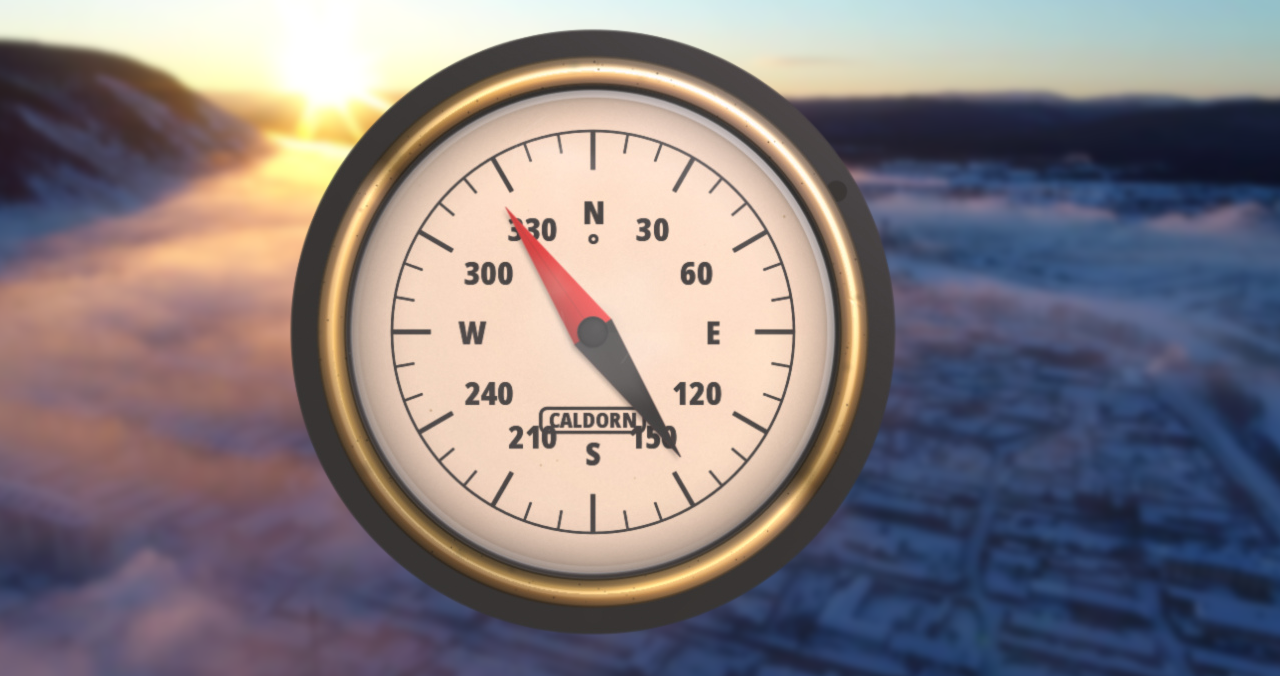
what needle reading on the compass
325 °
